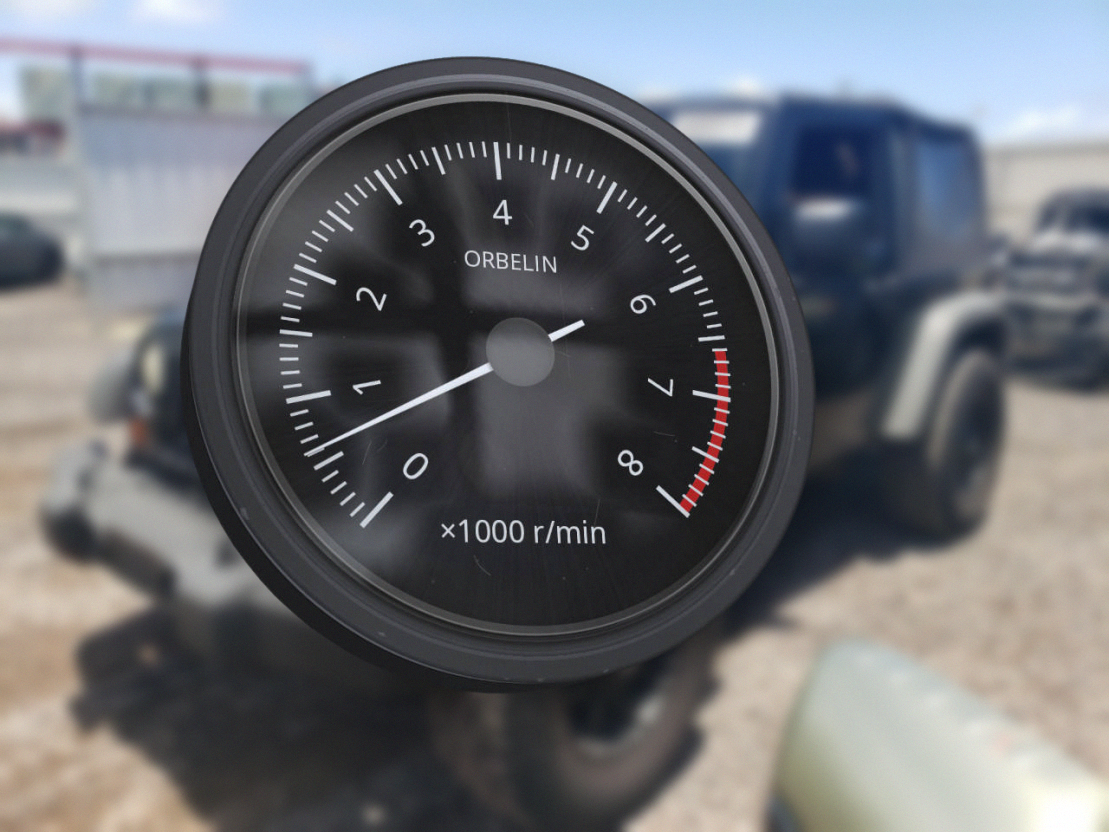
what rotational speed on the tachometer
600 rpm
